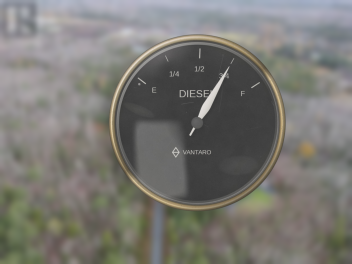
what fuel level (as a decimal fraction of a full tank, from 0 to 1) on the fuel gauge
0.75
